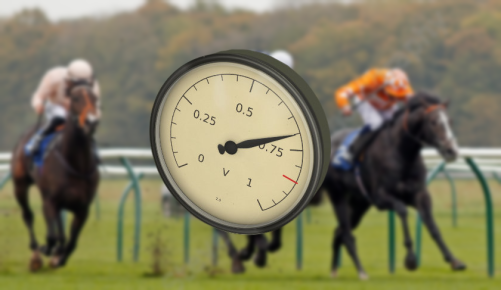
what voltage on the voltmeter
0.7 V
